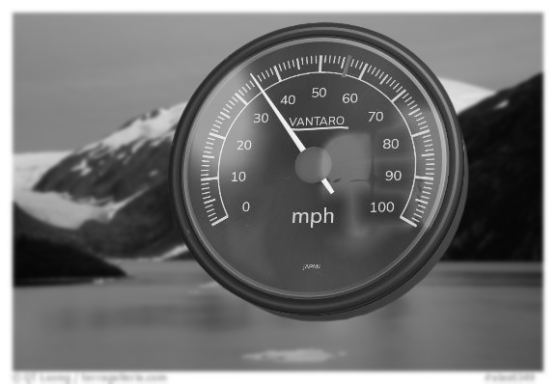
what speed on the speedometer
35 mph
